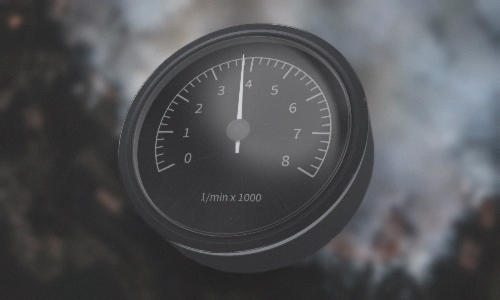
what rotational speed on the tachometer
3800 rpm
